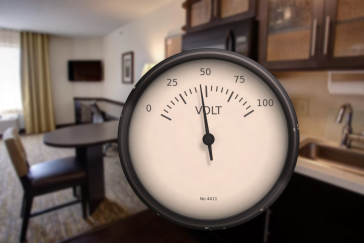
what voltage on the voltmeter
45 V
